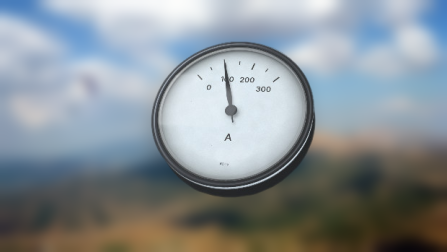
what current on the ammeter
100 A
